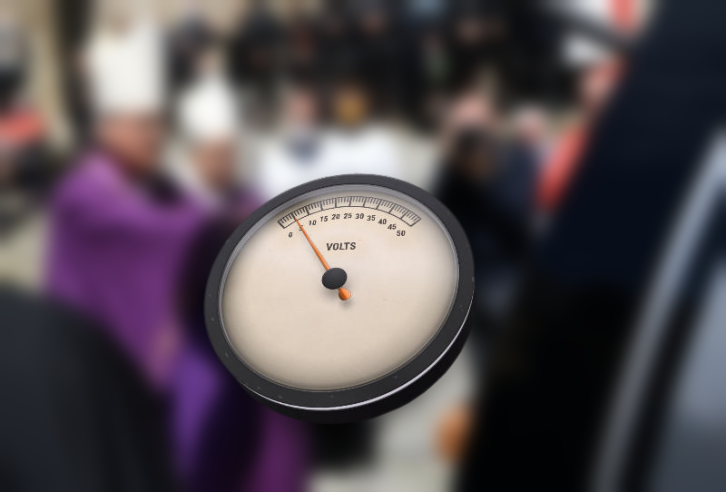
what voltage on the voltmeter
5 V
